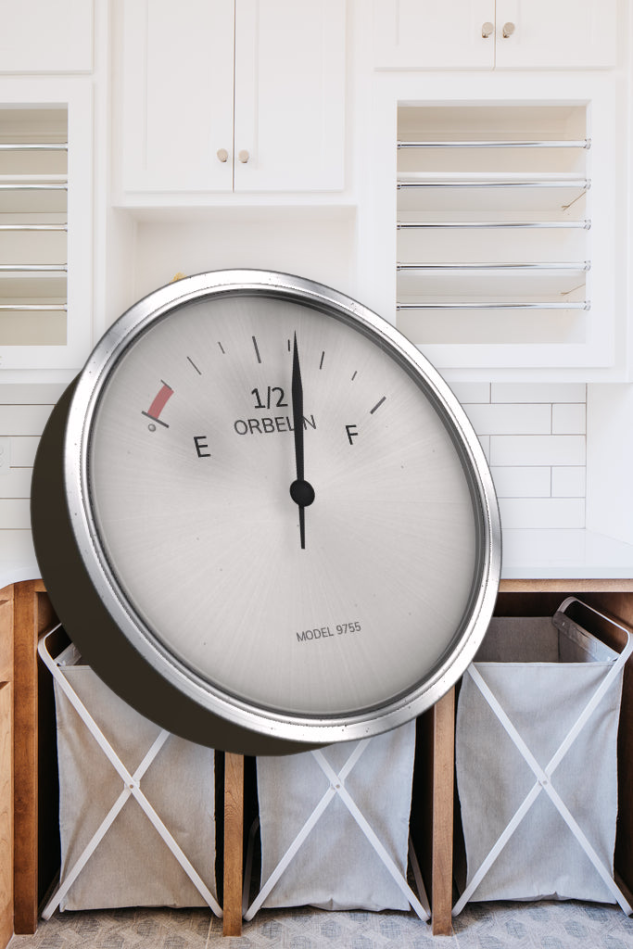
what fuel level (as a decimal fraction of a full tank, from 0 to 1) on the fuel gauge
0.625
